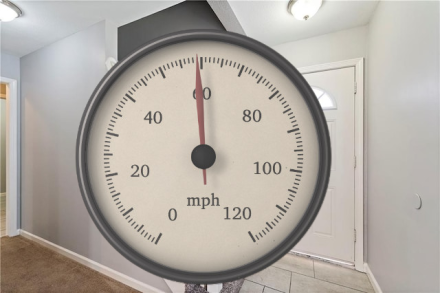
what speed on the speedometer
59 mph
